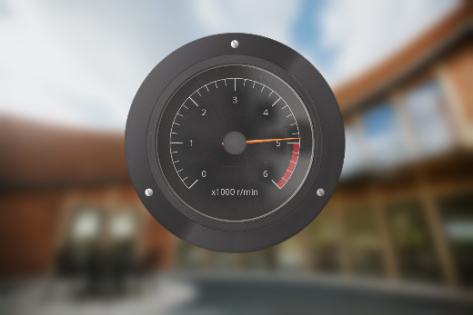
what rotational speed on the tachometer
4900 rpm
